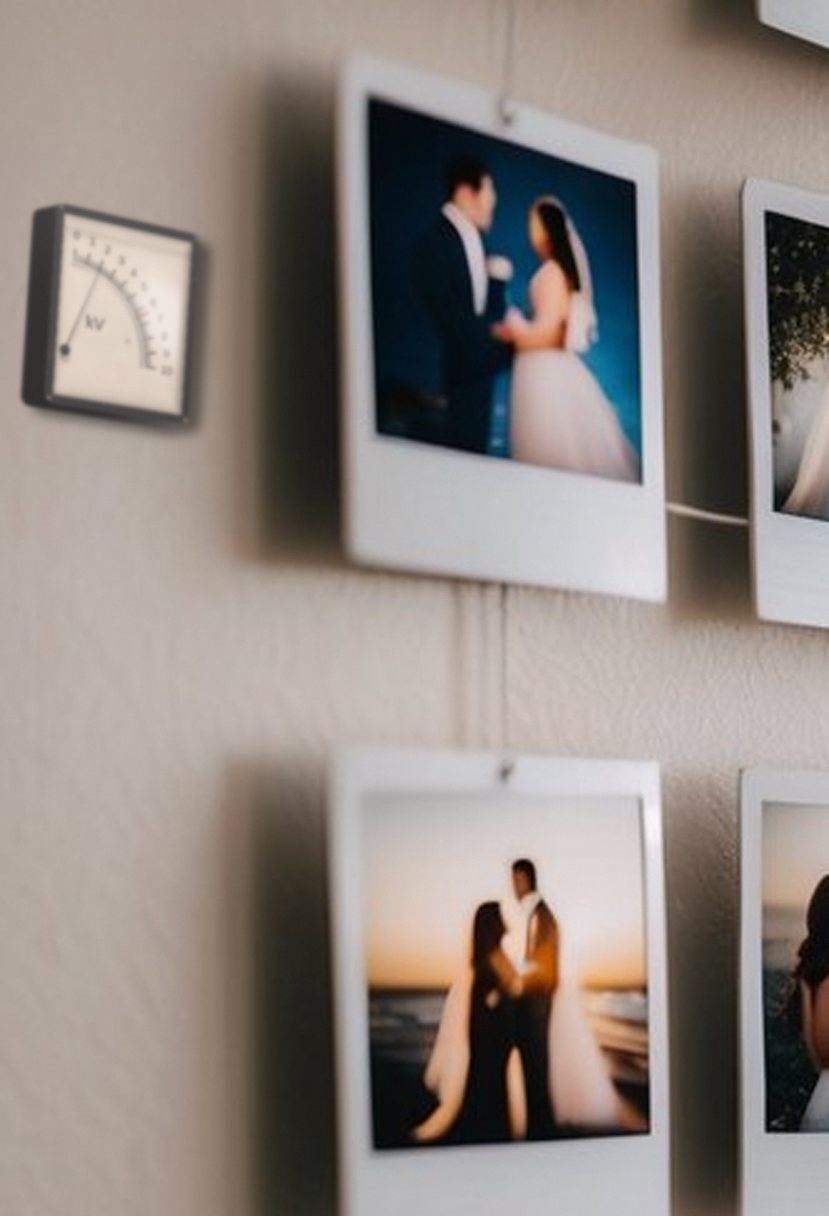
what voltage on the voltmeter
2 kV
